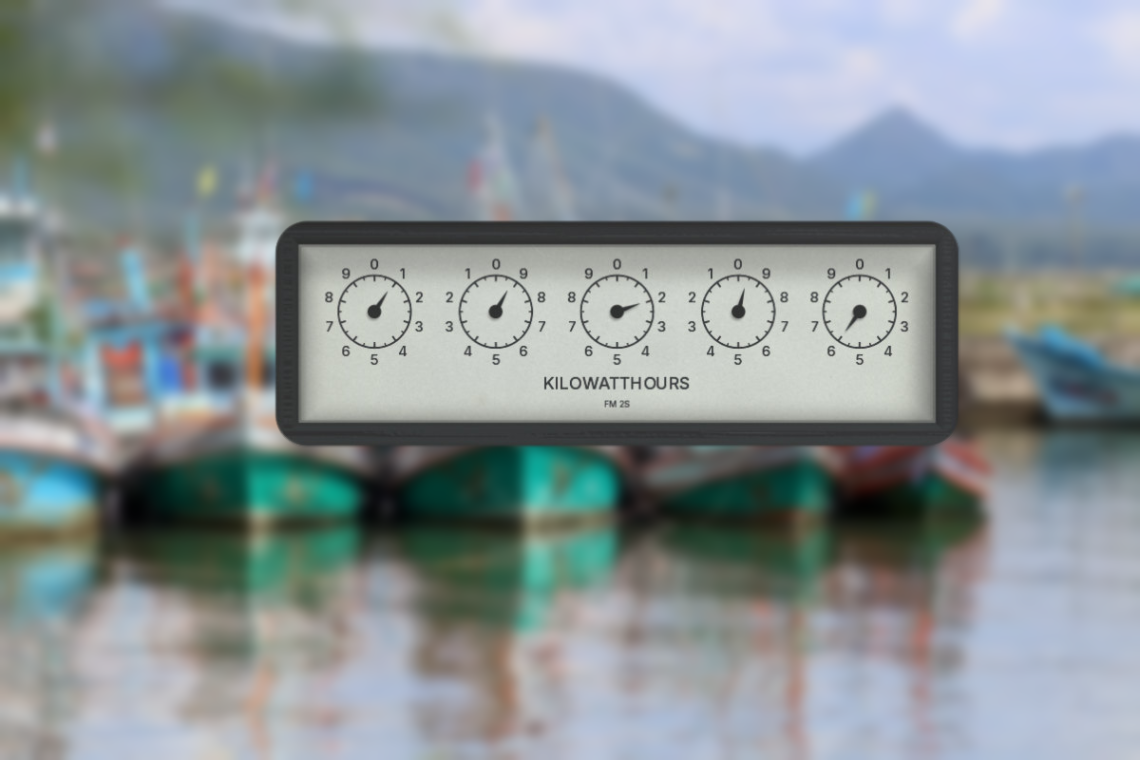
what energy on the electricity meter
9196 kWh
